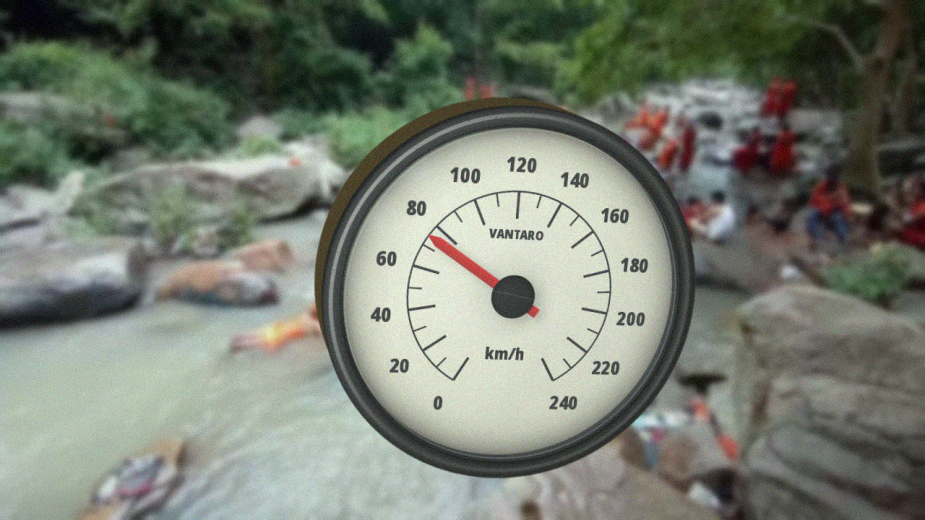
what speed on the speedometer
75 km/h
